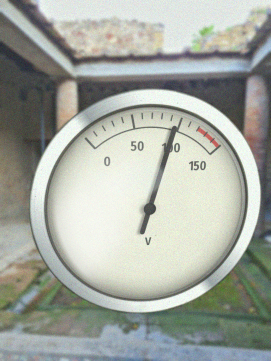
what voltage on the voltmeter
95 V
